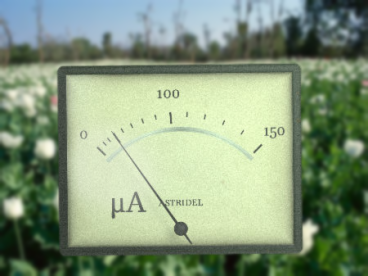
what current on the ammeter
50 µA
